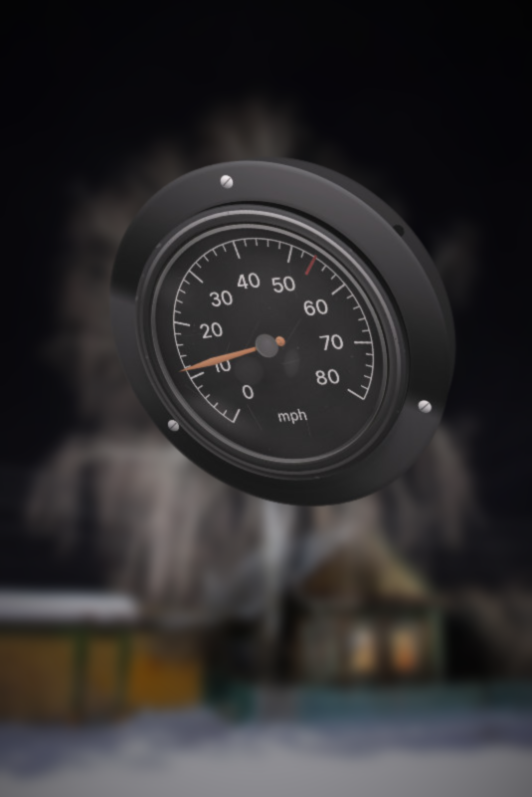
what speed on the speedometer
12 mph
